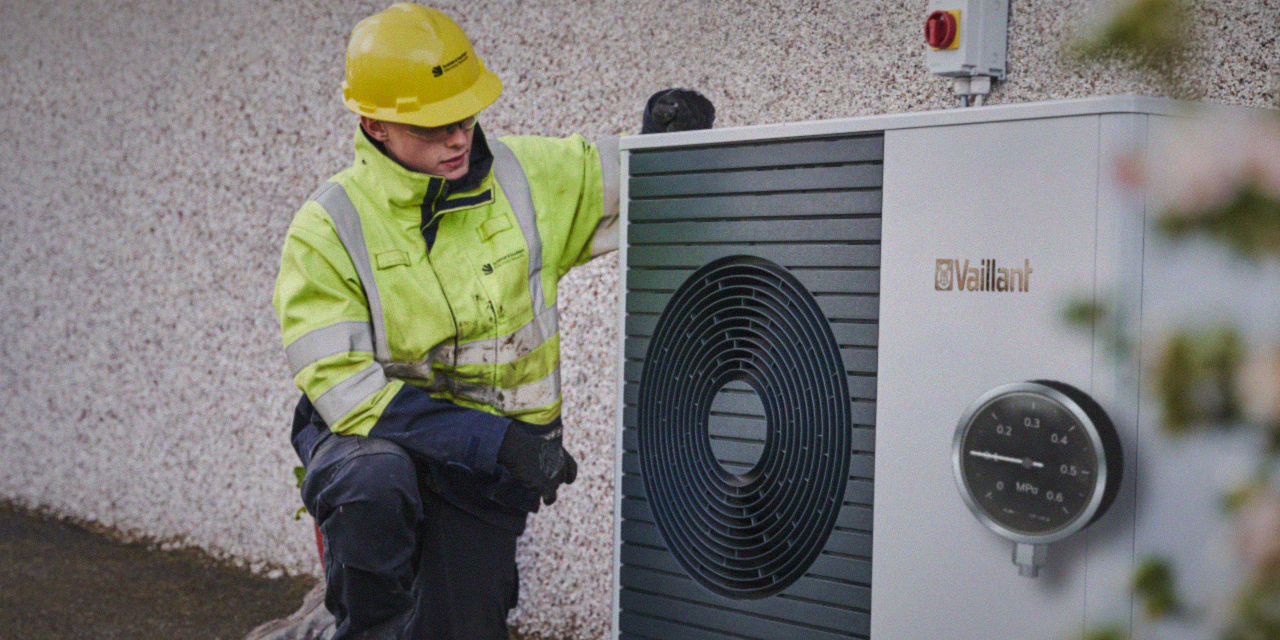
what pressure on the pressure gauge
0.1 MPa
